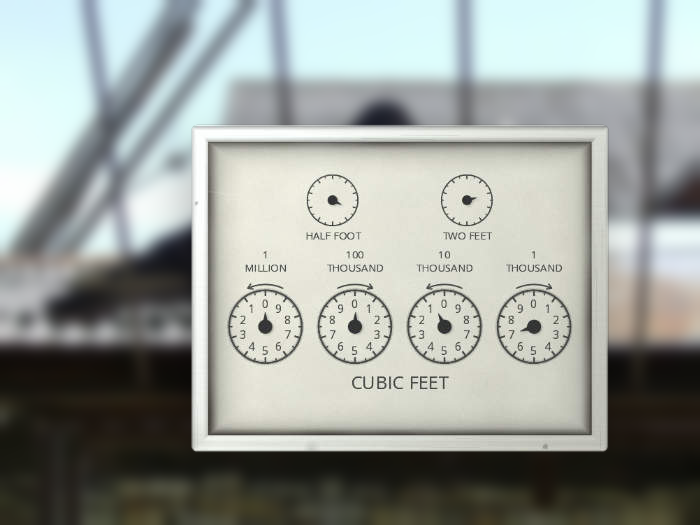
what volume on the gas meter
700 ft³
